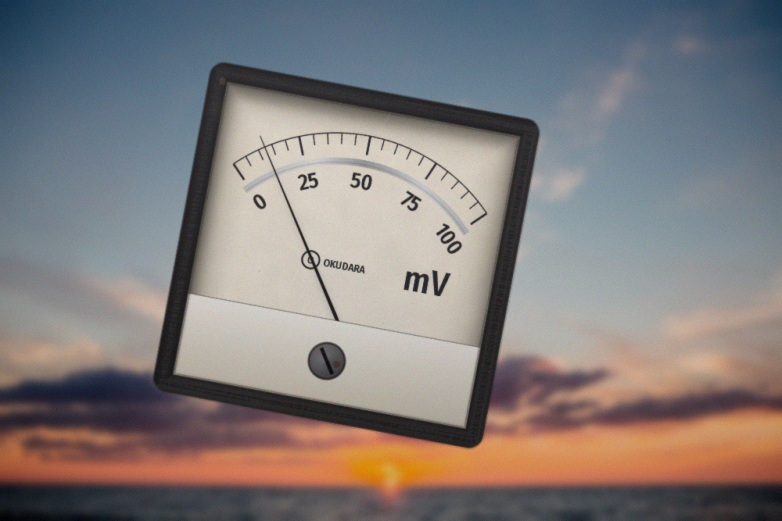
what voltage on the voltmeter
12.5 mV
